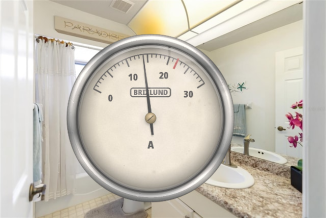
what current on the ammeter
14 A
